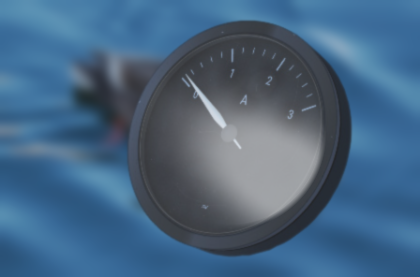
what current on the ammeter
0.1 A
